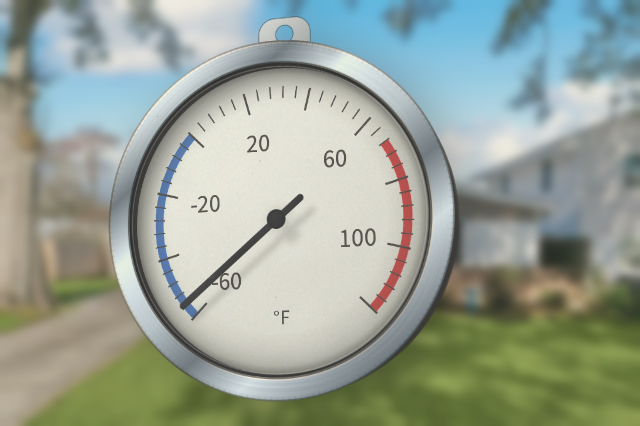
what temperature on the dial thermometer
-56 °F
